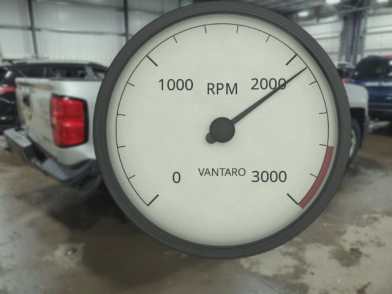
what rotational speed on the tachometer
2100 rpm
